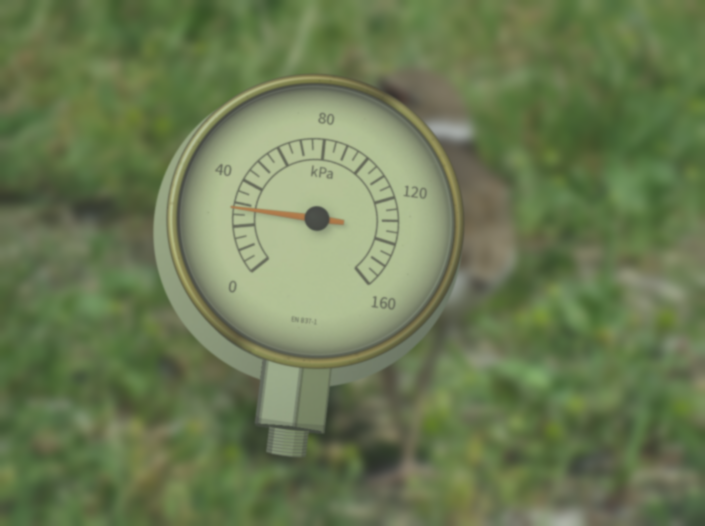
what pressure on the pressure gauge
27.5 kPa
